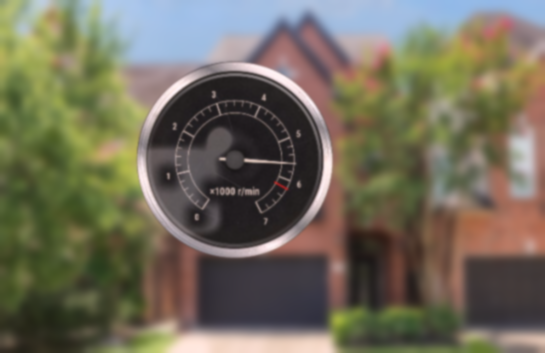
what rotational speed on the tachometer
5600 rpm
